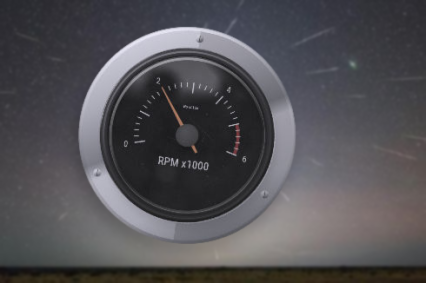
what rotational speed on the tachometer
2000 rpm
